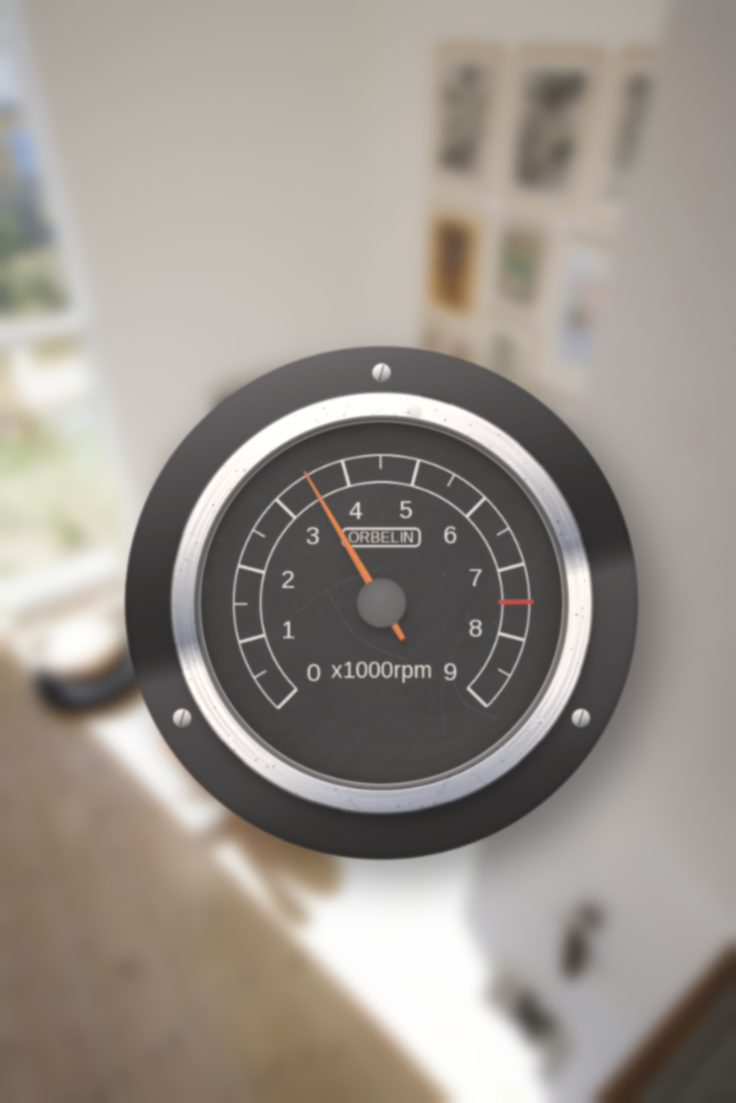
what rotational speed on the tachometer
3500 rpm
